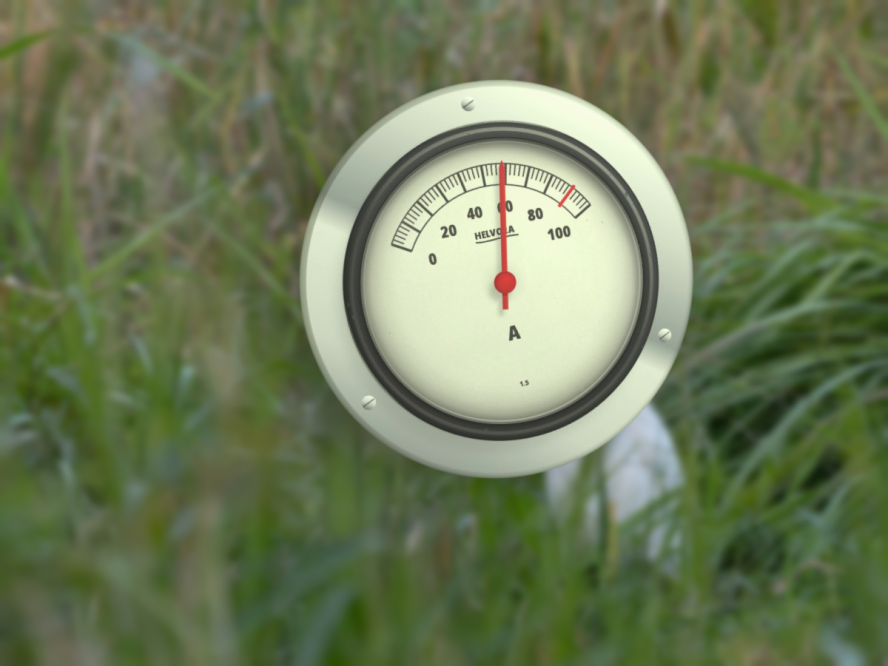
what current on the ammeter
58 A
